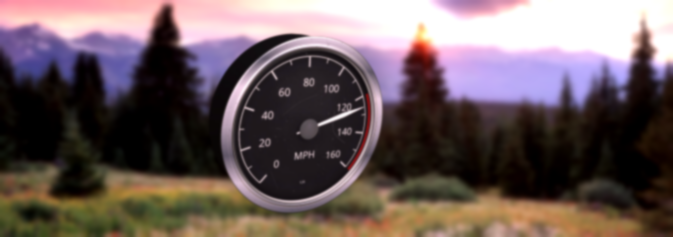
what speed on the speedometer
125 mph
